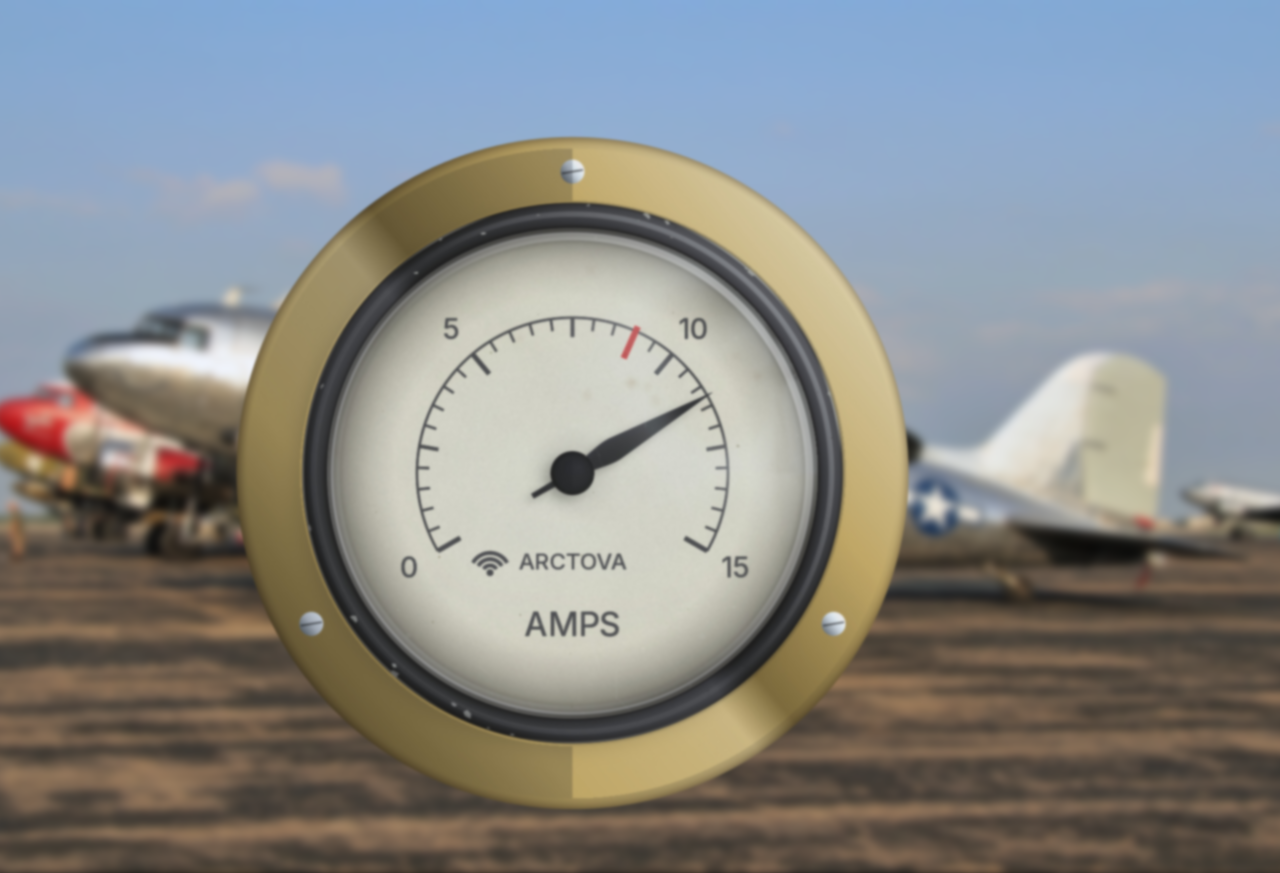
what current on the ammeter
11.25 A
